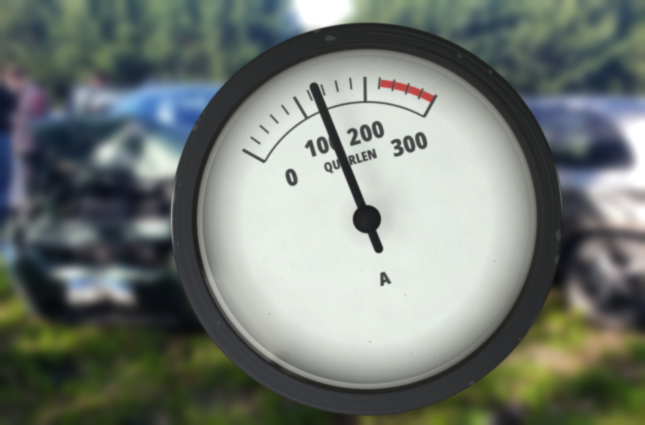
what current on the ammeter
130 A
